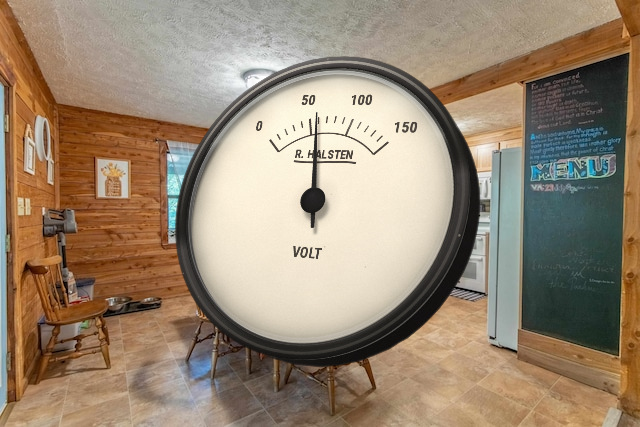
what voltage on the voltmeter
60 V
